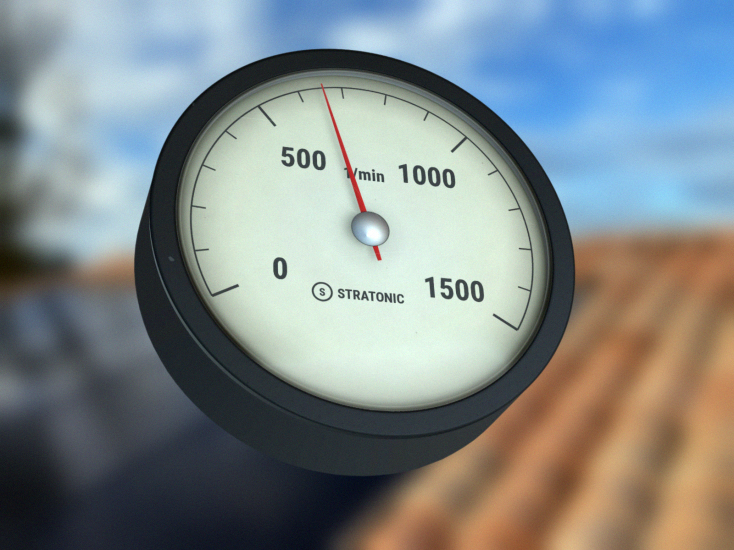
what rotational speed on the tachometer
650 rpm
